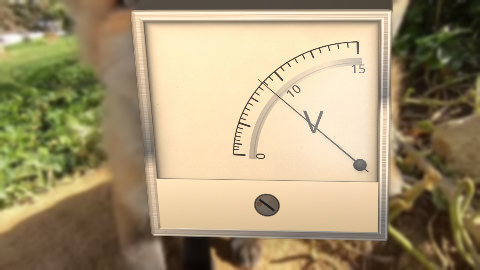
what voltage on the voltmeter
9 V
